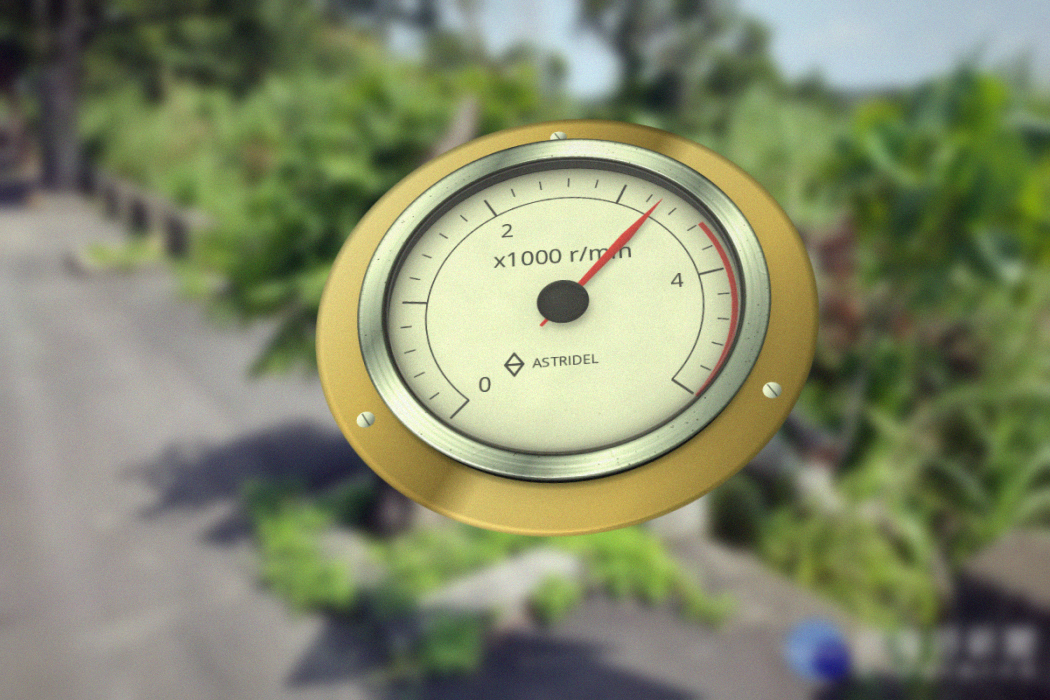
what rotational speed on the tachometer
3300 rpm
